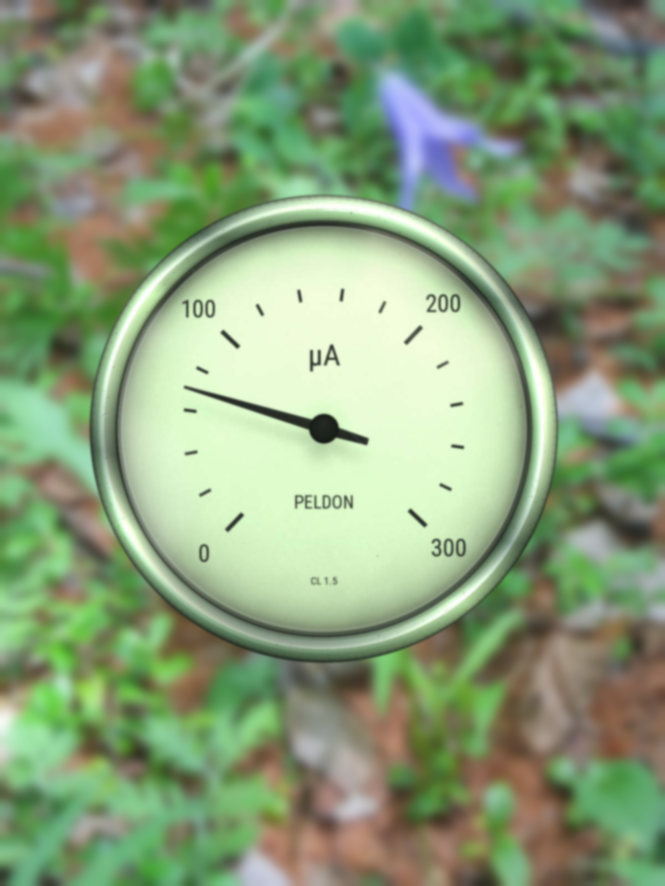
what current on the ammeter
70 µA
